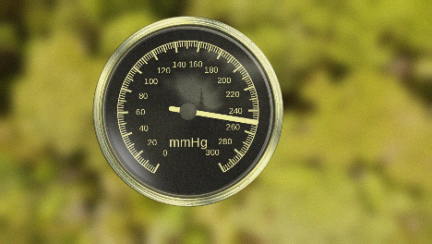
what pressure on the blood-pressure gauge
250 mmHg
